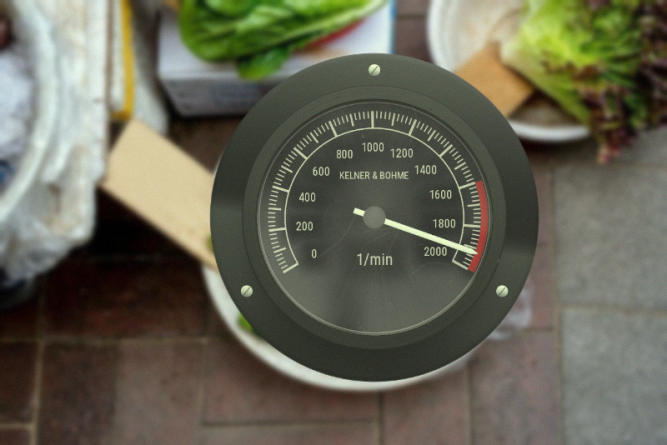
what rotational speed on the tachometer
1920 rpm
